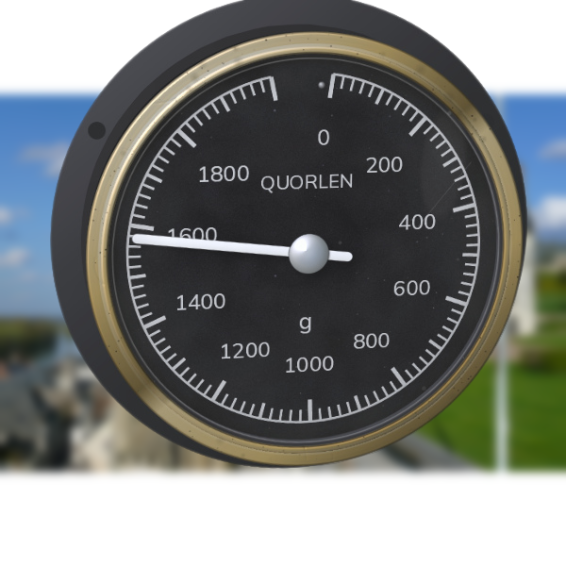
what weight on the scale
1580 g
